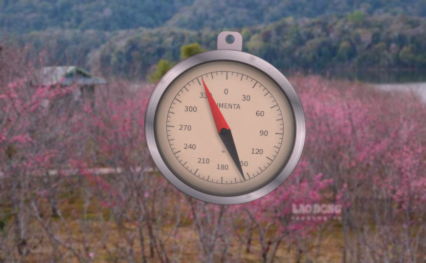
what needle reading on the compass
335 °
